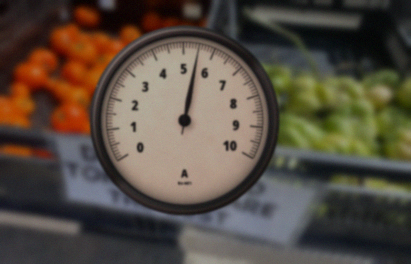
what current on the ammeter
5.5 A
